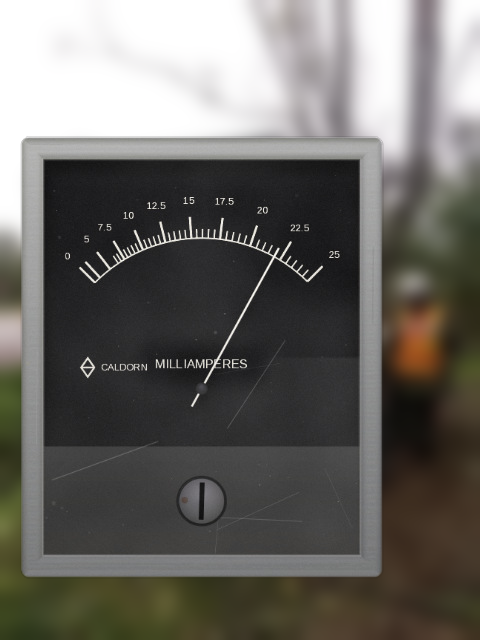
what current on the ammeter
22 mA
